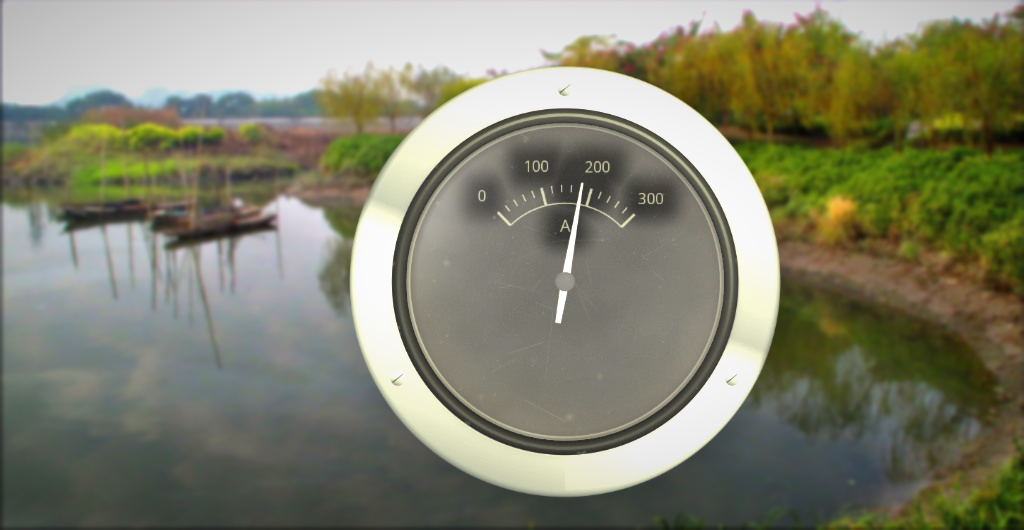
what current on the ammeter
180 A
